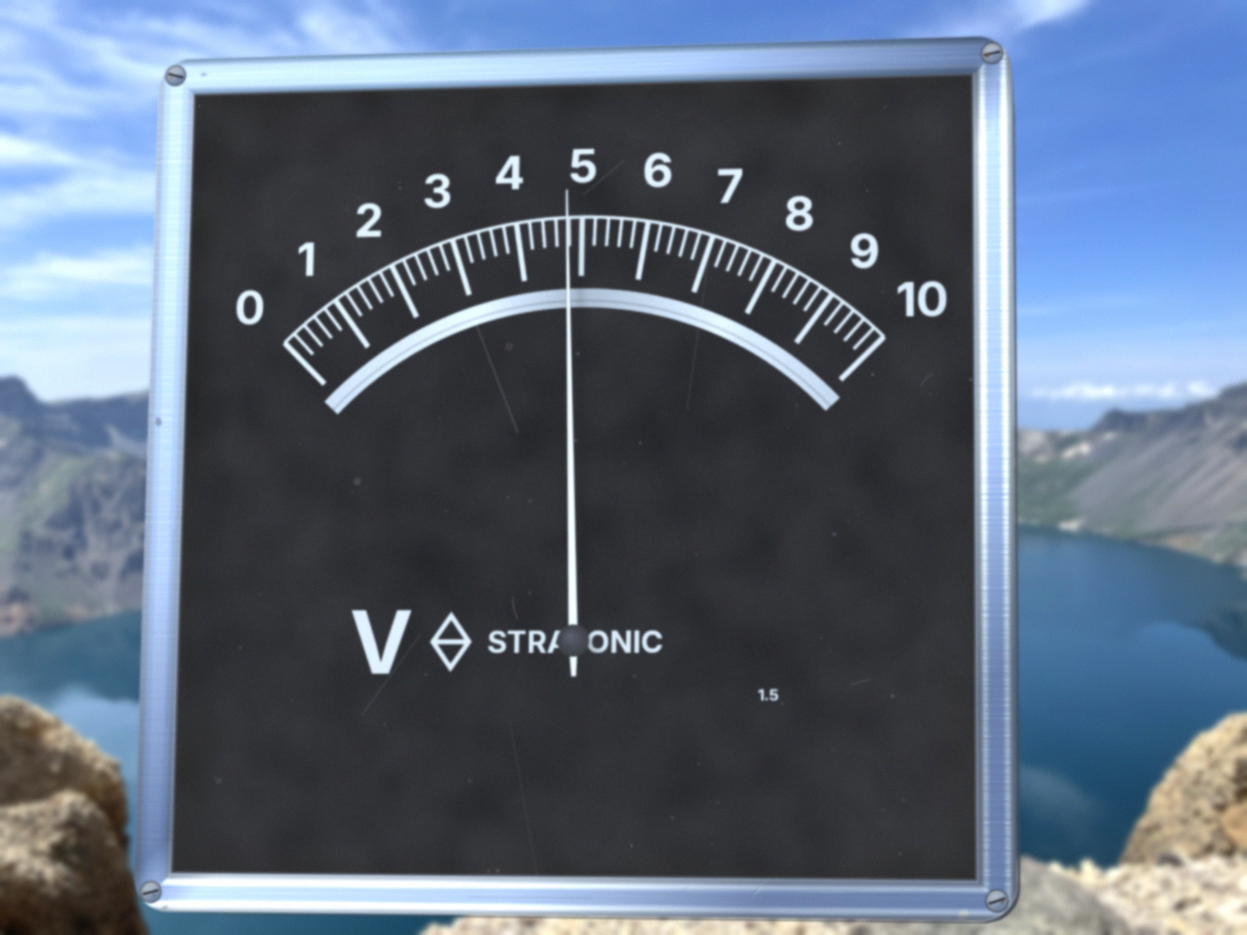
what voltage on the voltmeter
4.8 V
